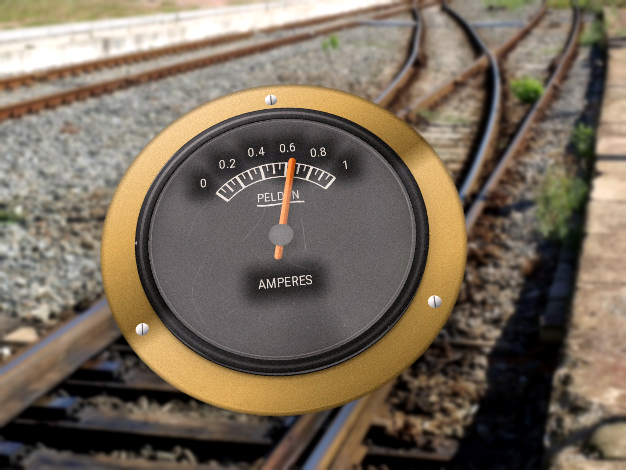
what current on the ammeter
0.65 A
